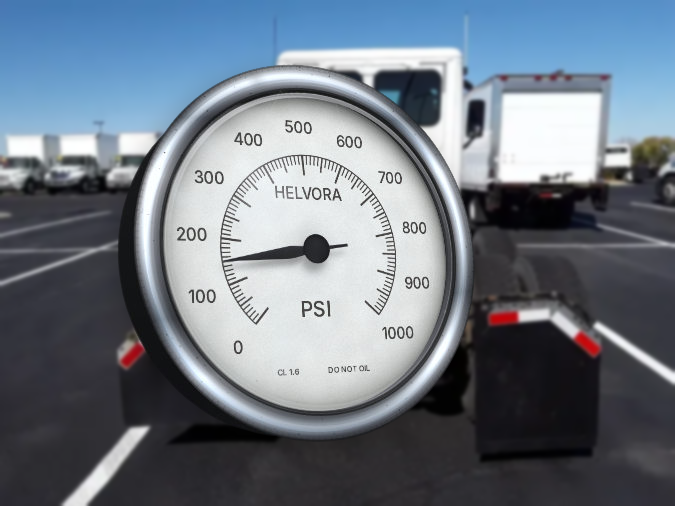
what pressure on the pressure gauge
150 psi
